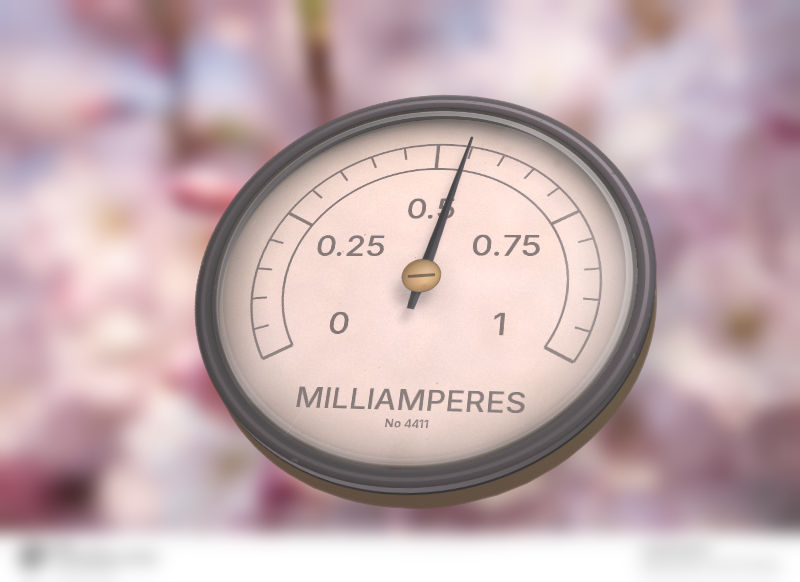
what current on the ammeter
0.55 mA
